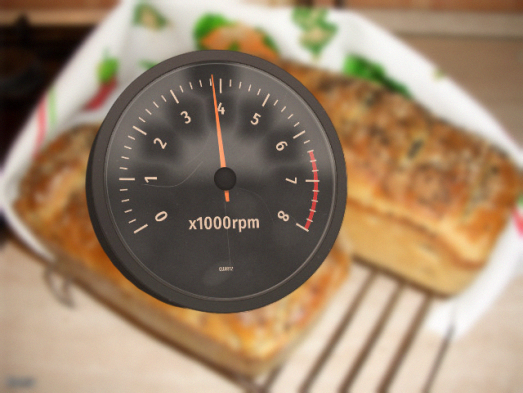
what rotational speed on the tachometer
3800 rpm
